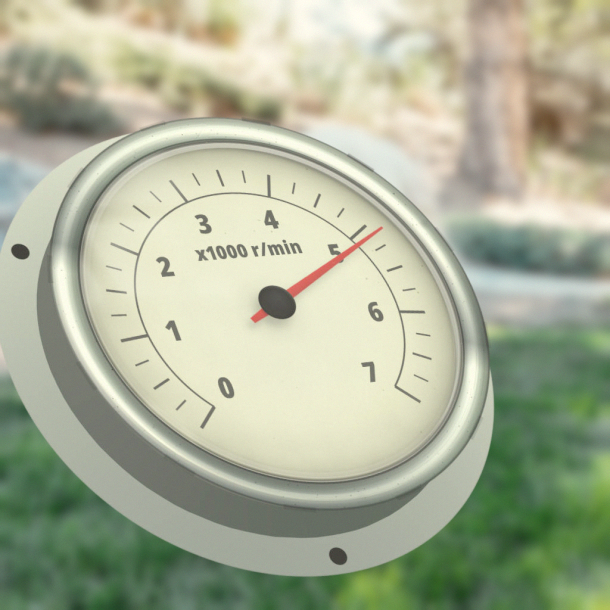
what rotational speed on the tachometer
5125 rpm
